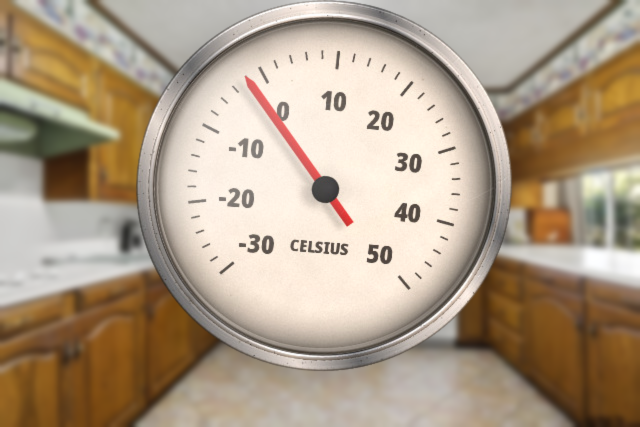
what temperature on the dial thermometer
-2 °C
